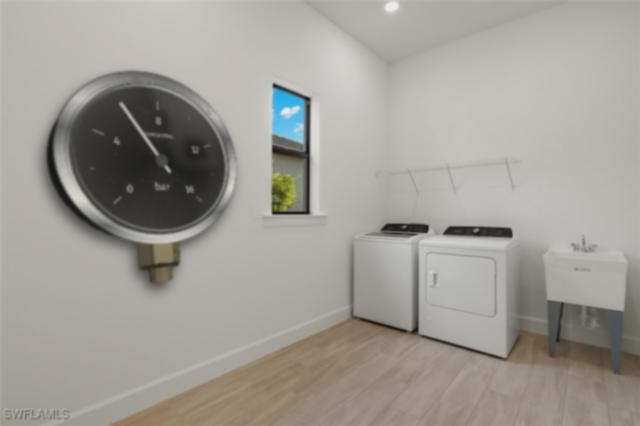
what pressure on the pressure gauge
6 bar
